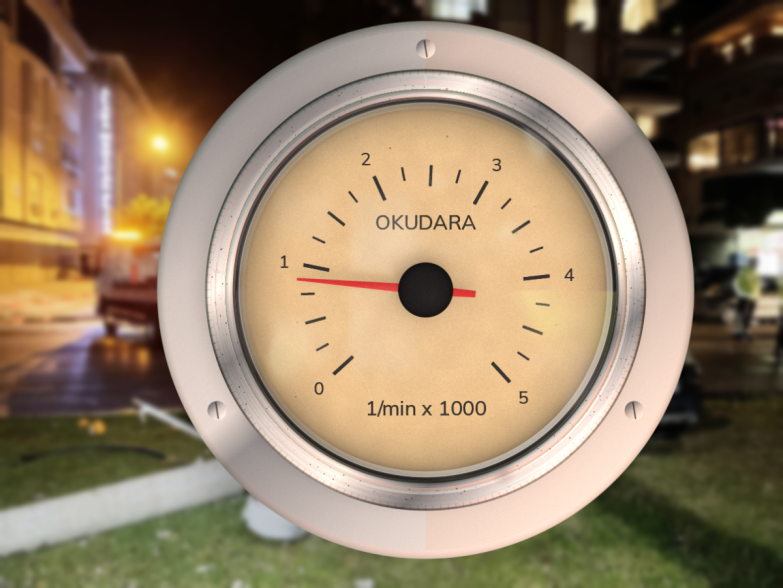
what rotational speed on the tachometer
875 rpm
